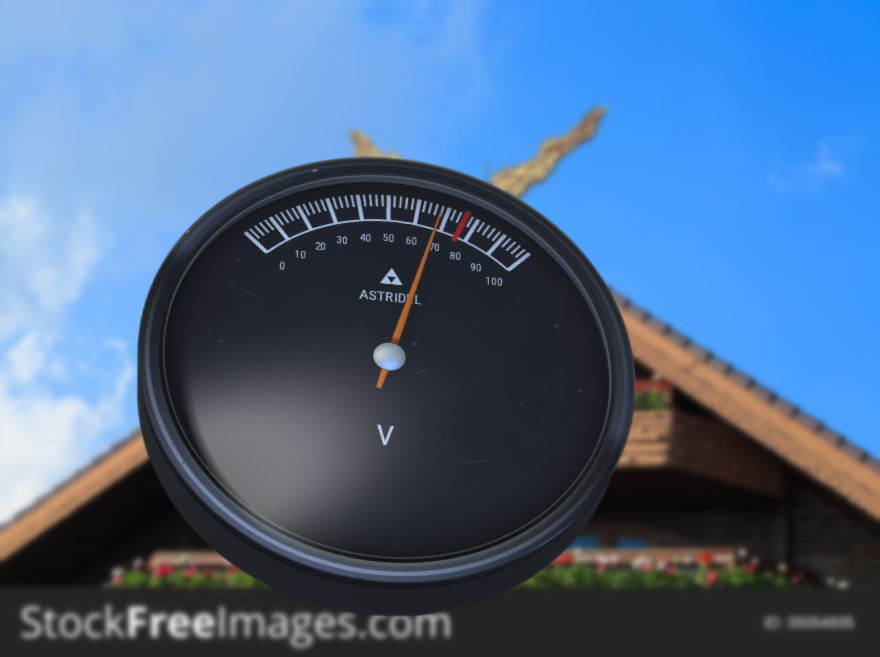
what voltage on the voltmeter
68 V
